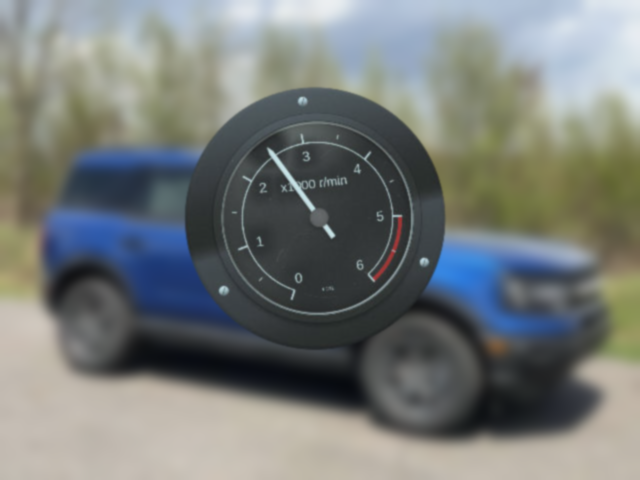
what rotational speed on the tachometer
2500 rpm
